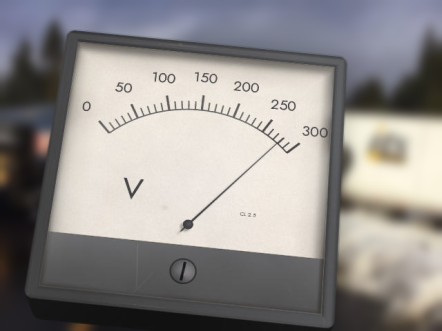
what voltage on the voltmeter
280 V
